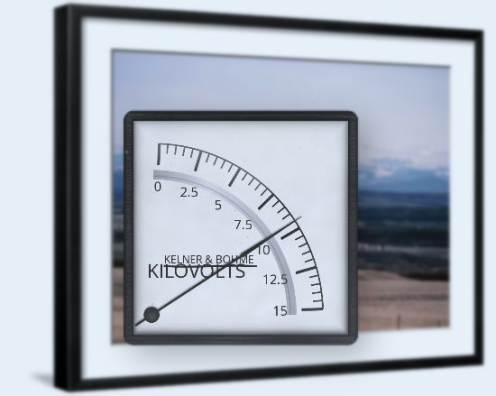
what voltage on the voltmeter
9.5 kV
